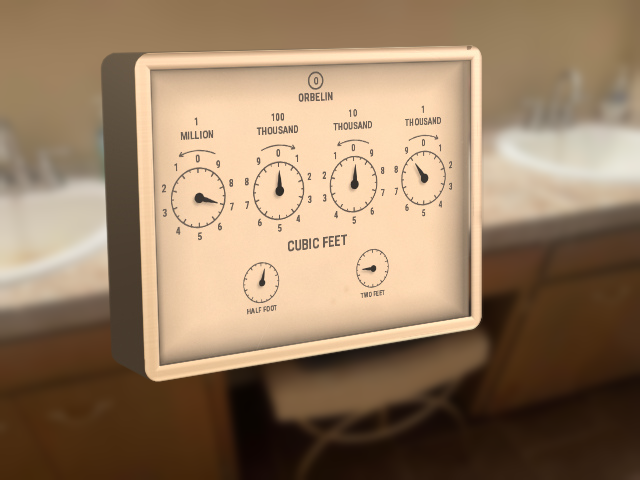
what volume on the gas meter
699900 ft³
